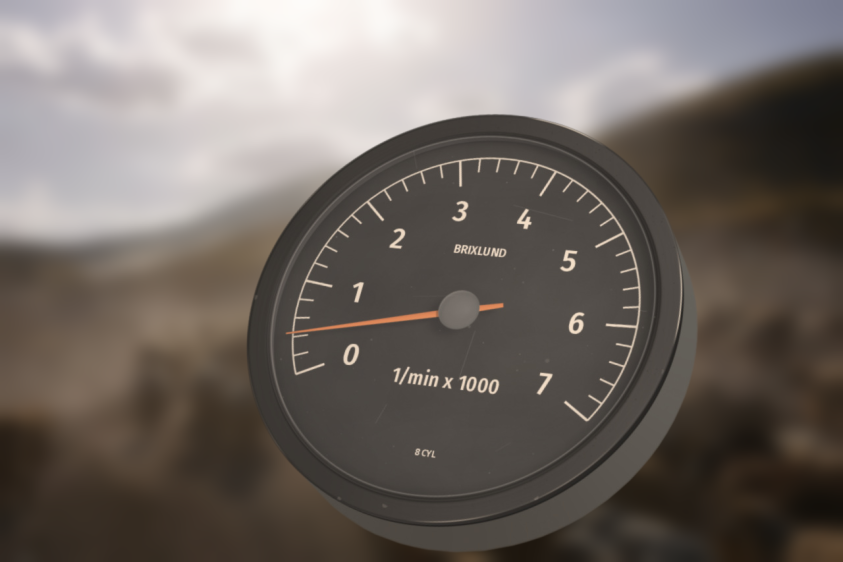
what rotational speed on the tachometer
400 rpm
